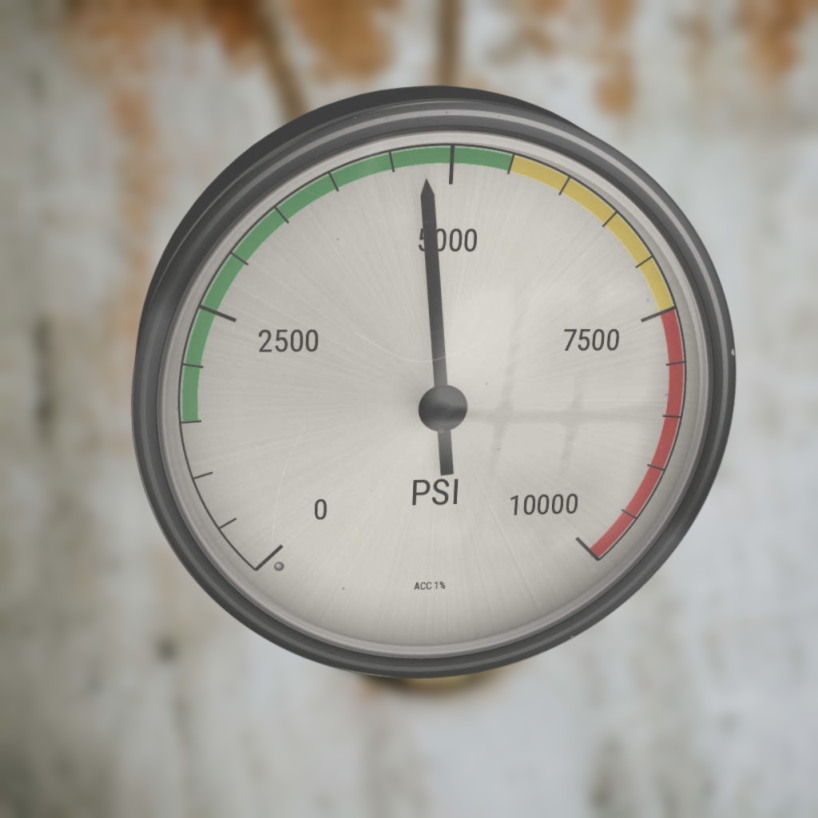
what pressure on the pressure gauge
4750 psi
